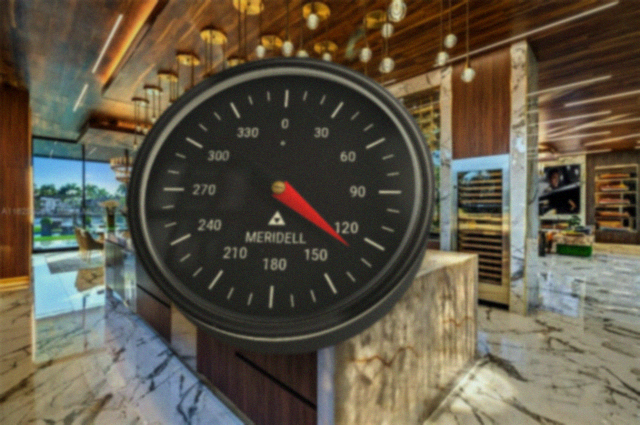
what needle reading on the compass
130 °
